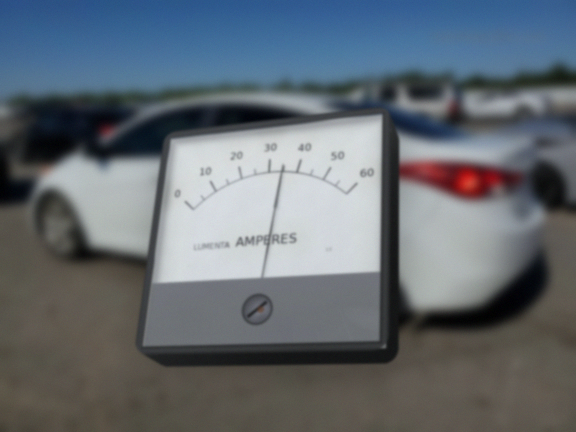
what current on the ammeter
35 A
